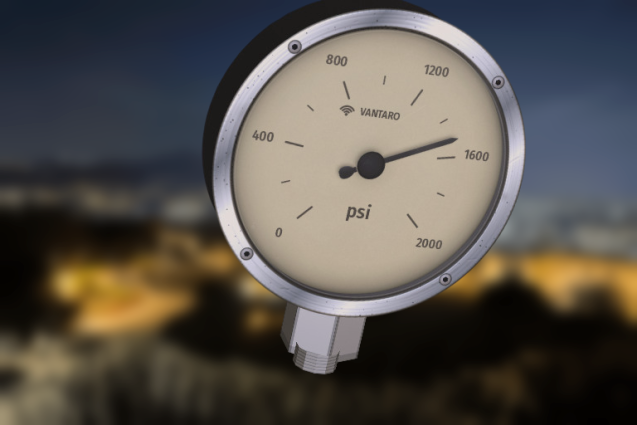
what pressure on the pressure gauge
1500 psi
